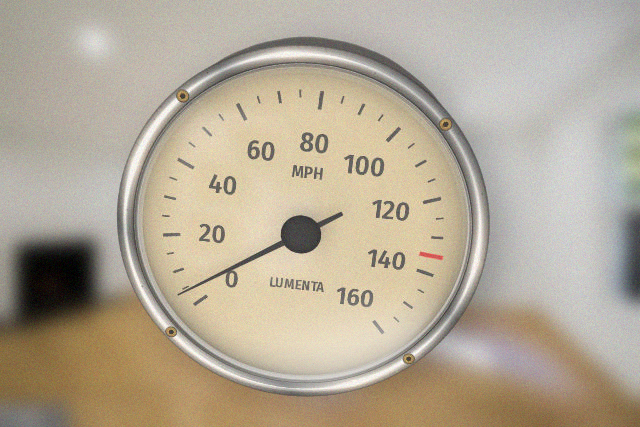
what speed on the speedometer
5 mph
